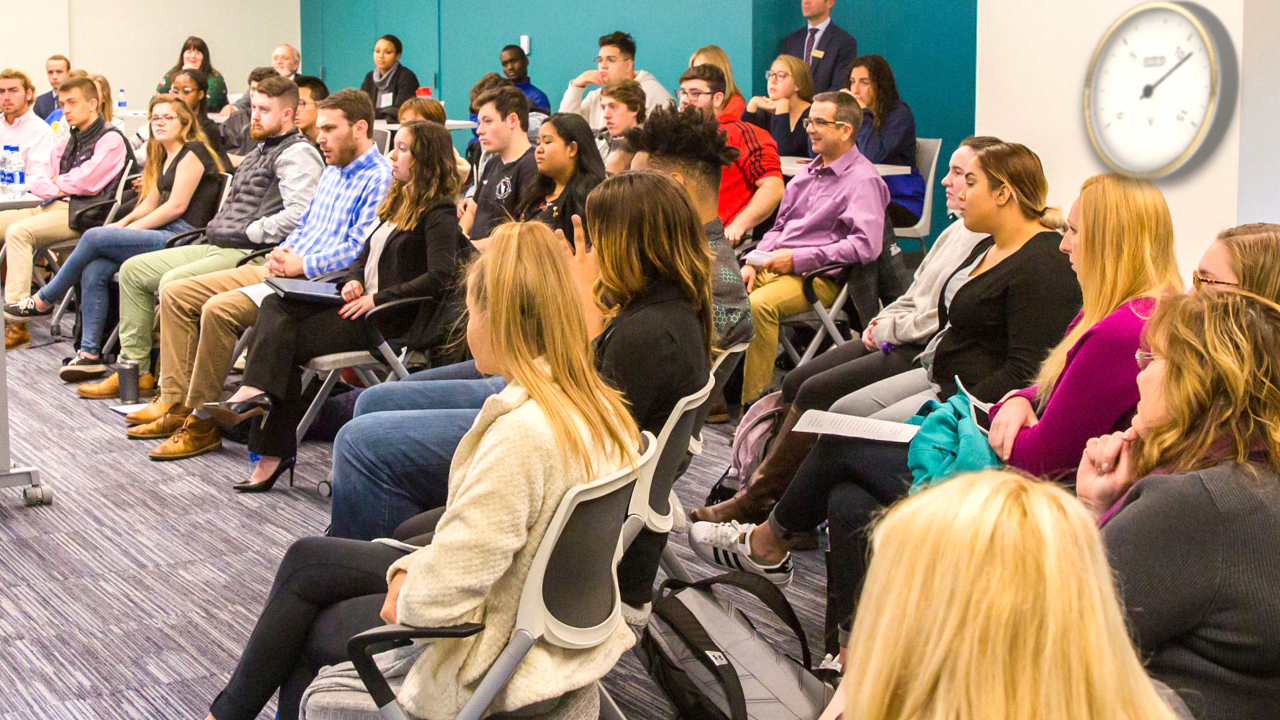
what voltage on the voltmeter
11 V
